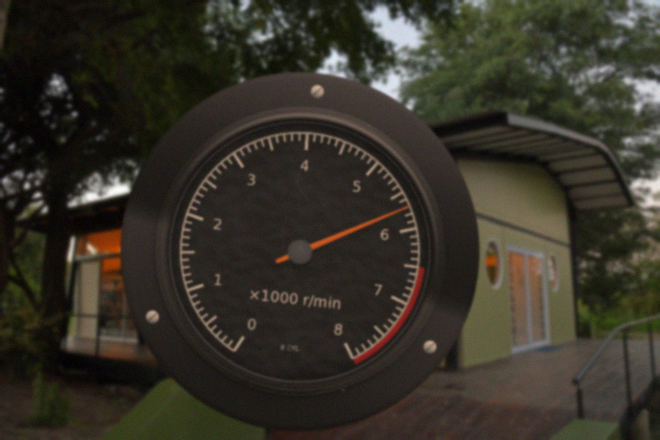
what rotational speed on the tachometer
5700 rpm
